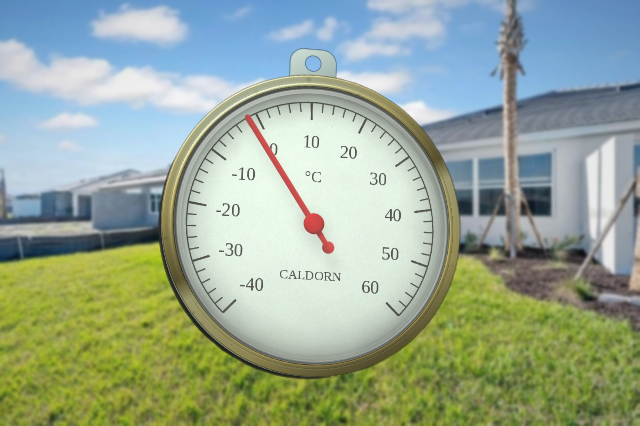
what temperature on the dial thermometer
-2 °C
